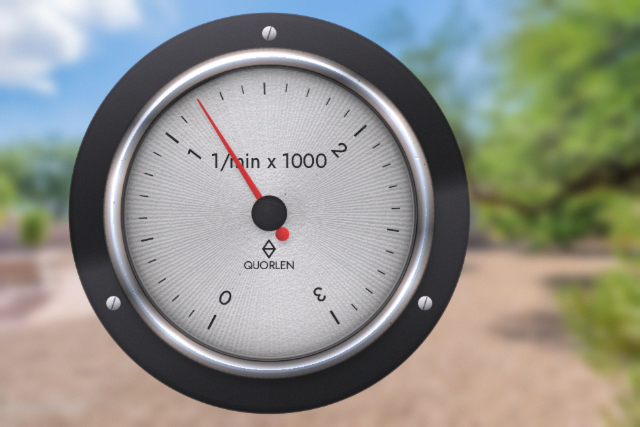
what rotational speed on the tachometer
1200 rpm
